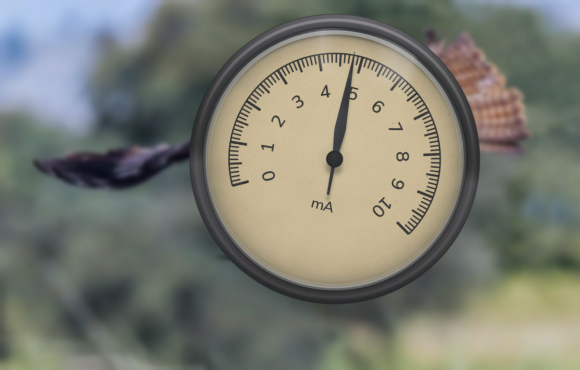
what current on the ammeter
4.8 mA
